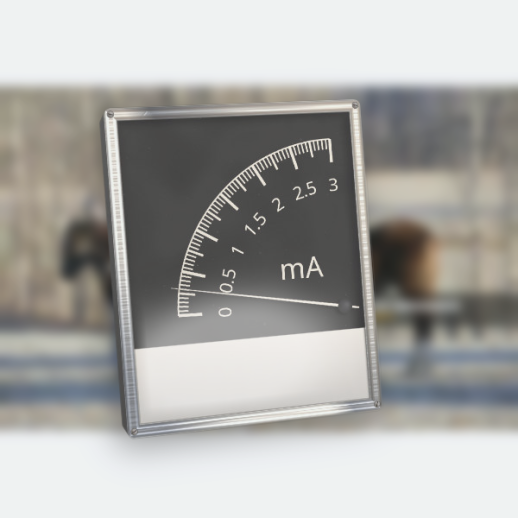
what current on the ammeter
0.3 mA
